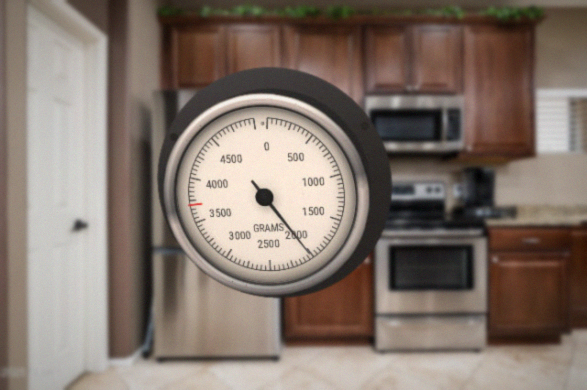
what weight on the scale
2000 g
